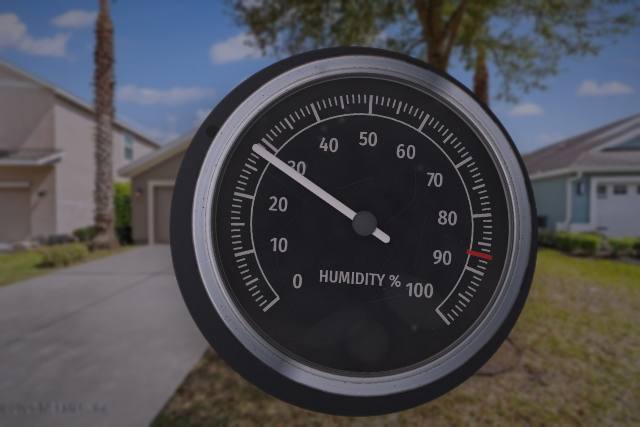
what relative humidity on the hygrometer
28 %
